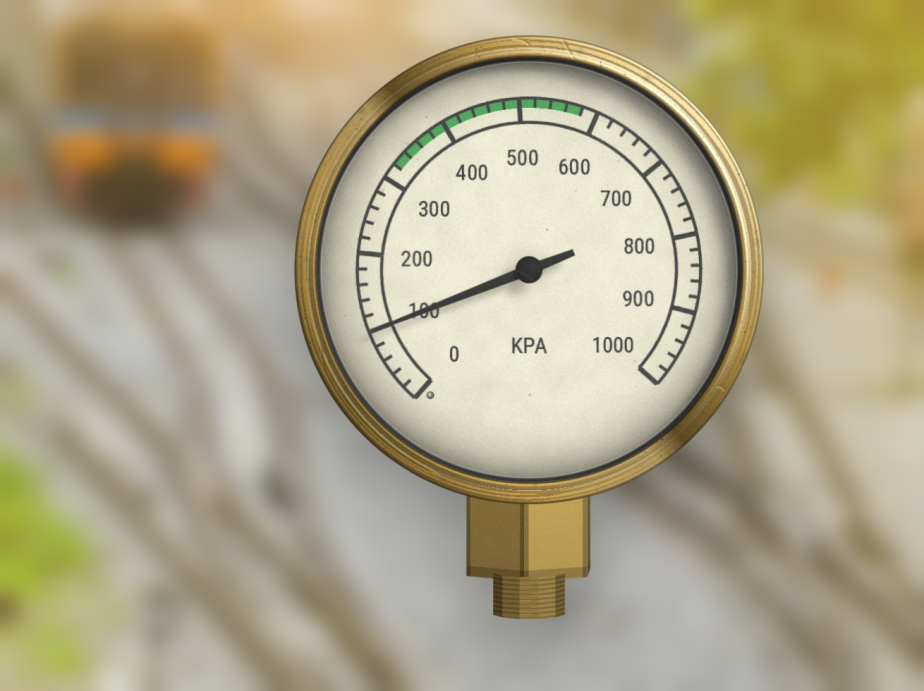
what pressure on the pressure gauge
100 kPa
